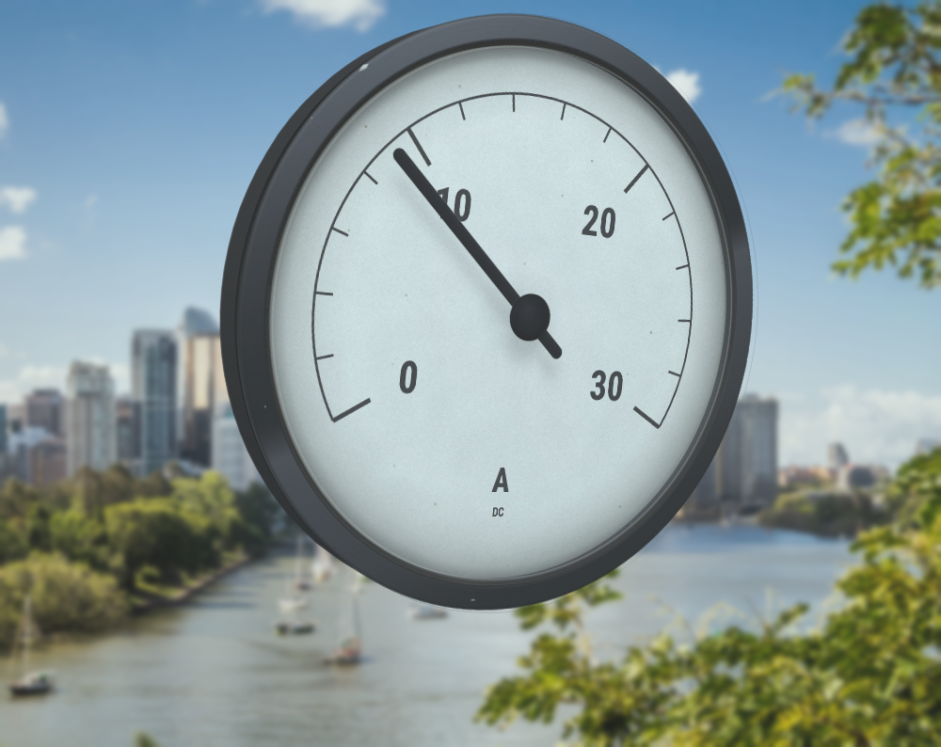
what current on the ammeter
9 A
